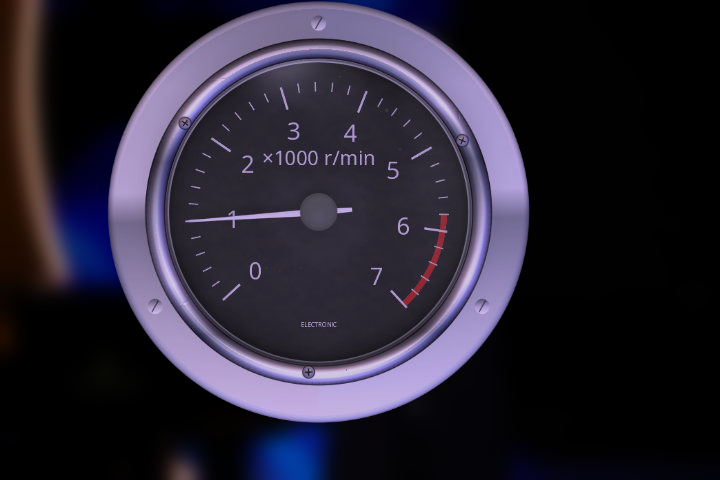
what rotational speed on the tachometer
1000 rpm
